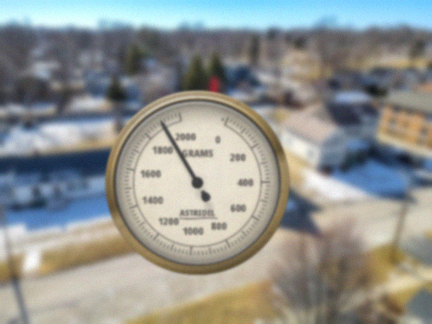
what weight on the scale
1900 g
